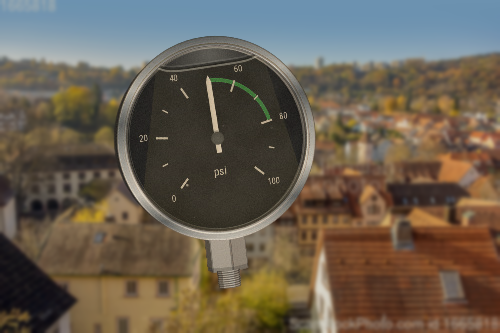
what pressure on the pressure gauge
50 psi
